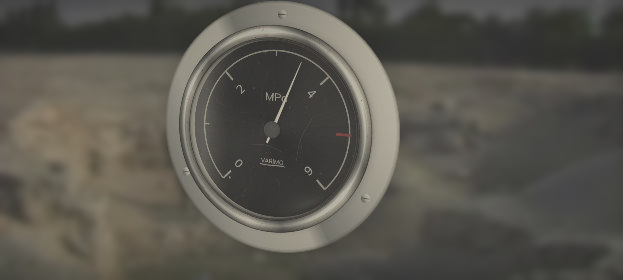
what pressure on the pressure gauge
3.5 MPa
